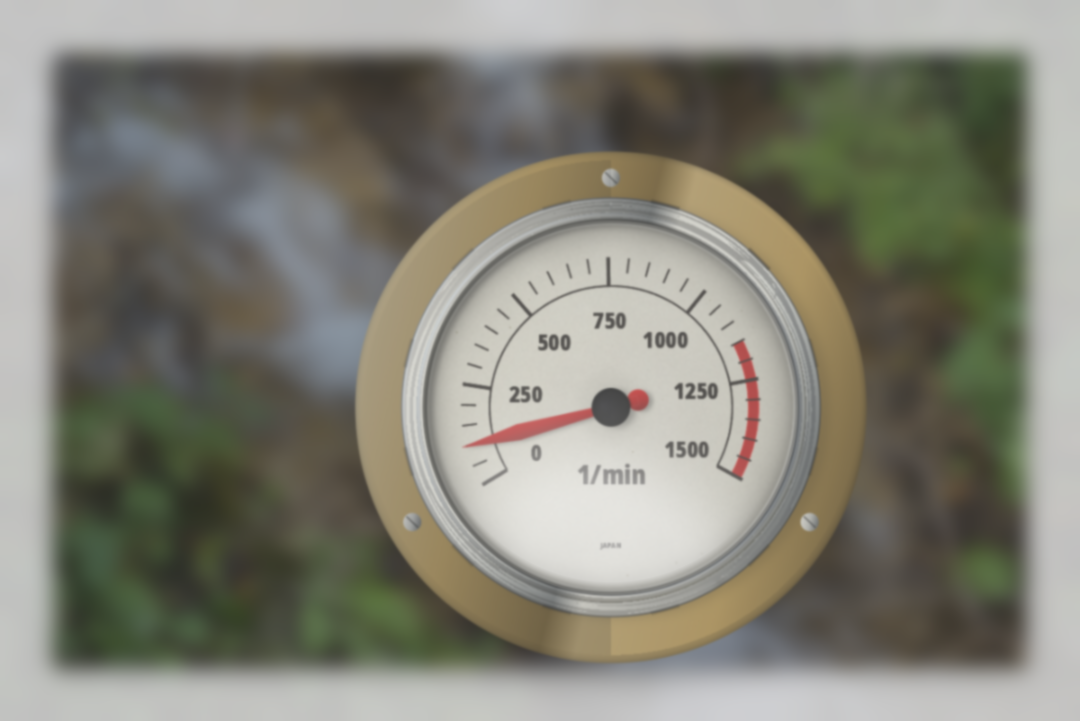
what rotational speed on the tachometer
100 rpm
